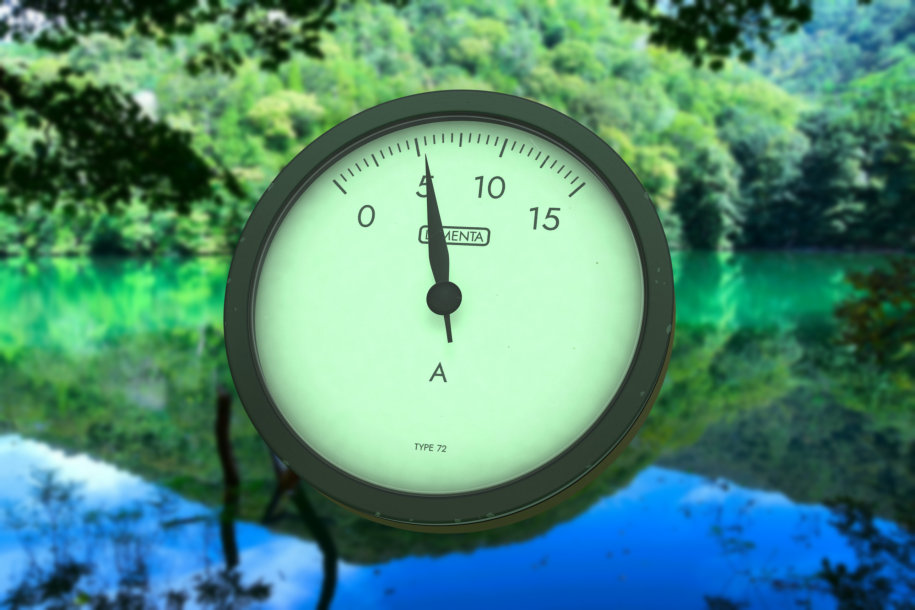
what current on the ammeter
5.5 A
